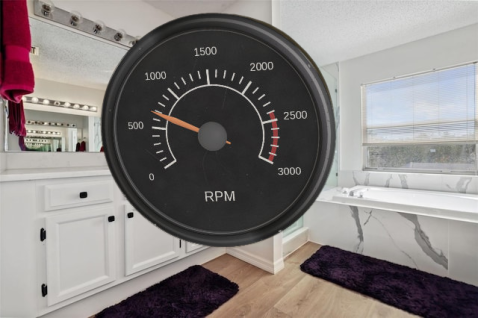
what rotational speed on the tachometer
700 rpm
